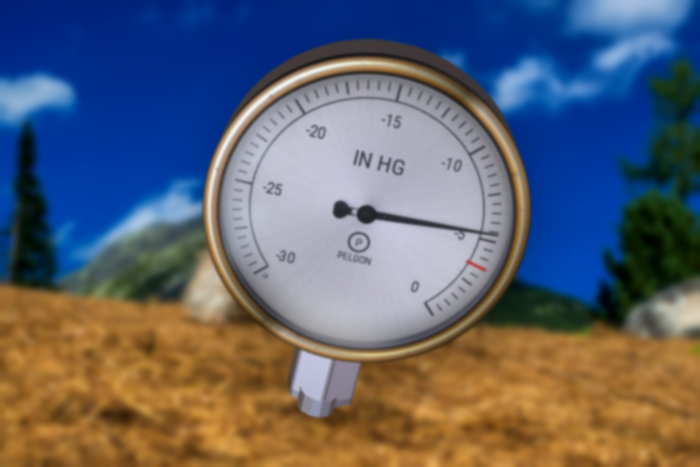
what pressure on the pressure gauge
-5.5 inHg
